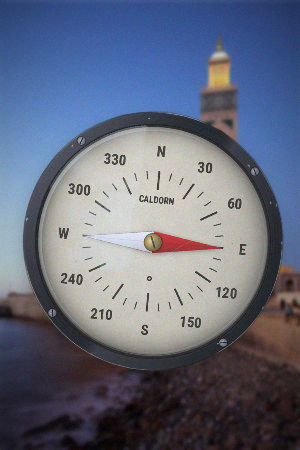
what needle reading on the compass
90 °
